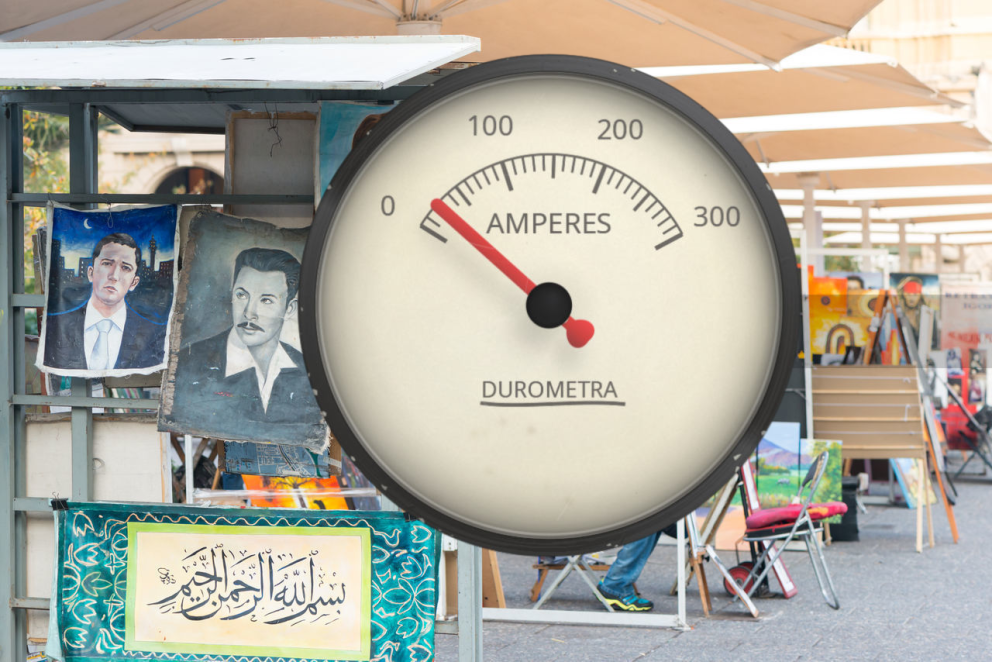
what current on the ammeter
25 A
